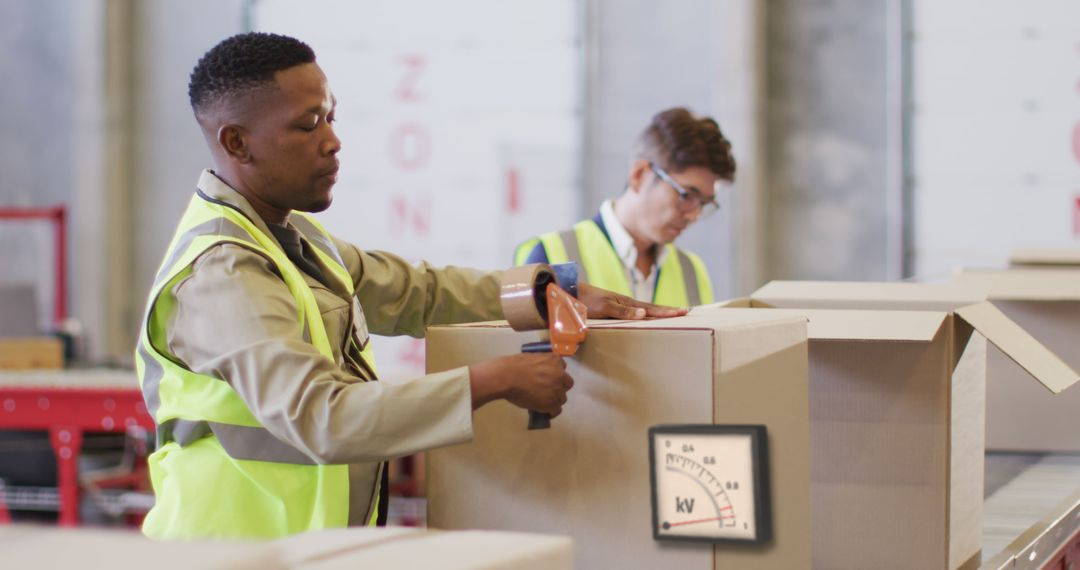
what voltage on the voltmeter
0.95 kV
